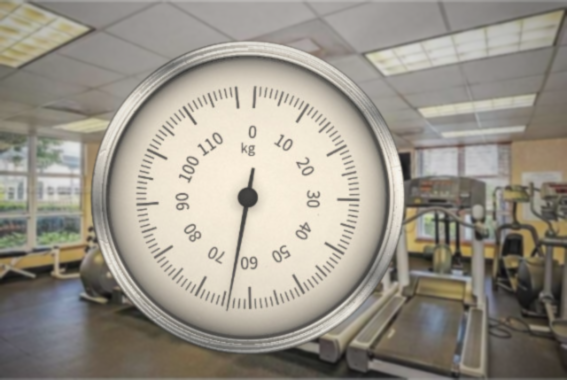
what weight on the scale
64 kg
